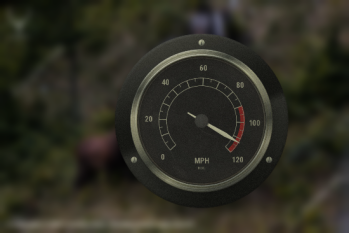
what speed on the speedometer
112.5 mph
